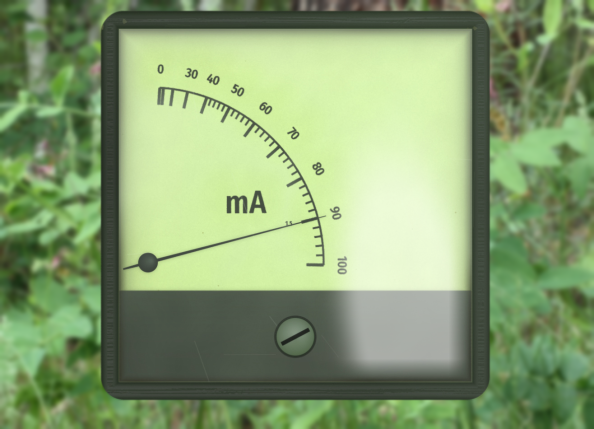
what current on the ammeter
90 mA
